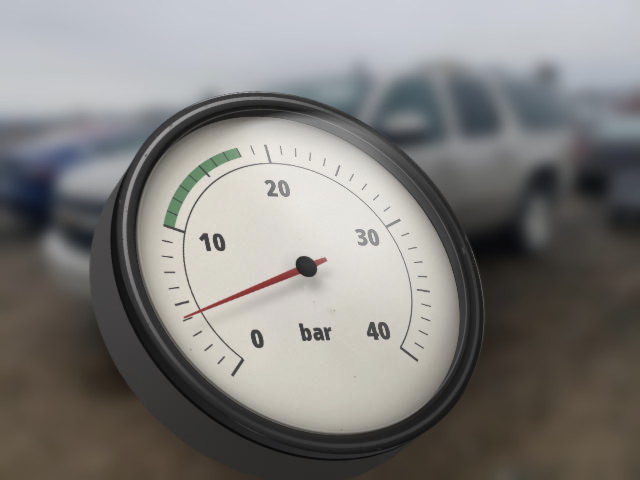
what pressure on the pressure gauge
4 bar
